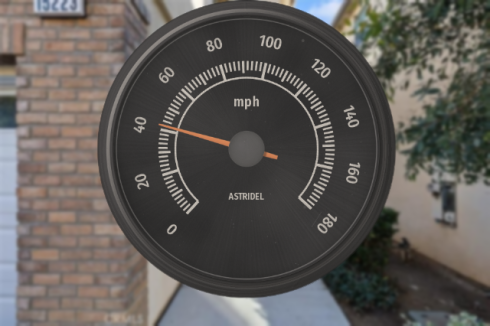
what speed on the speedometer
42 mph
